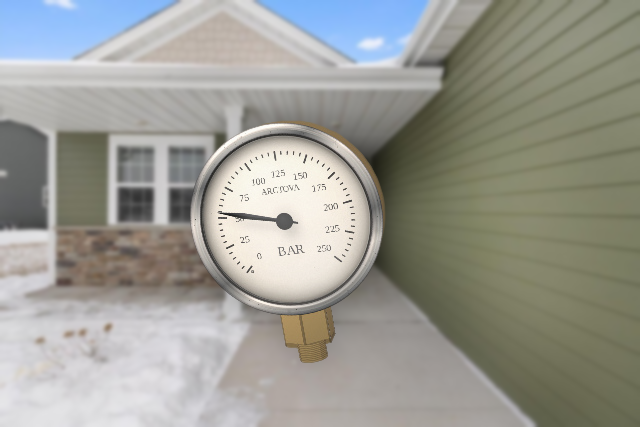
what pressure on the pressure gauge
55 bar
